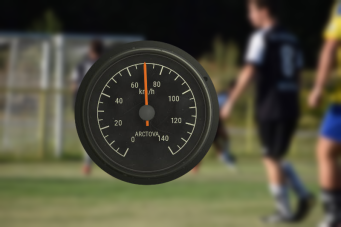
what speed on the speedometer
70 km/h
